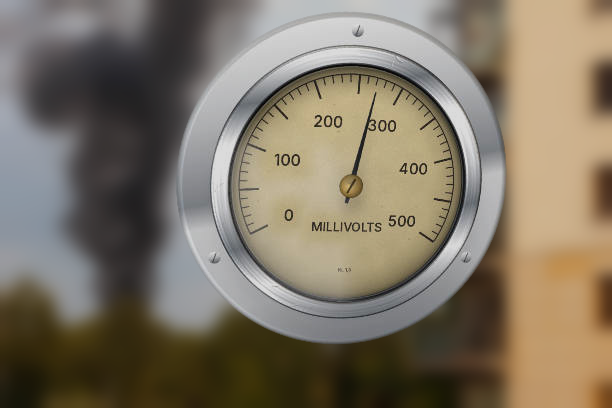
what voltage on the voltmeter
270 mV
